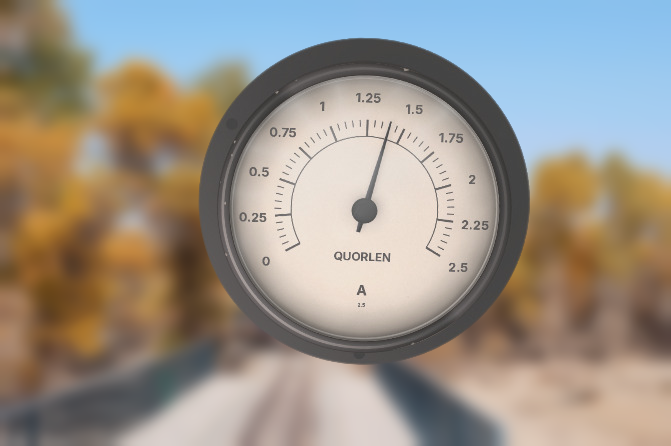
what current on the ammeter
1.4 A
